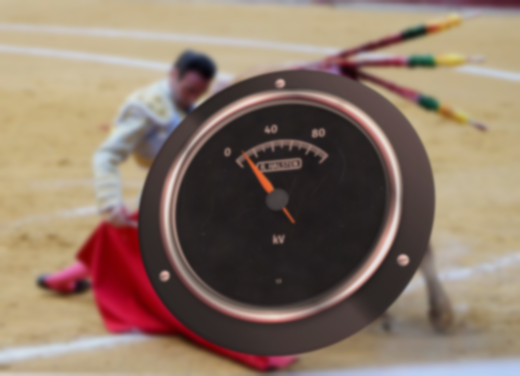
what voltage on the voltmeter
10 kV
